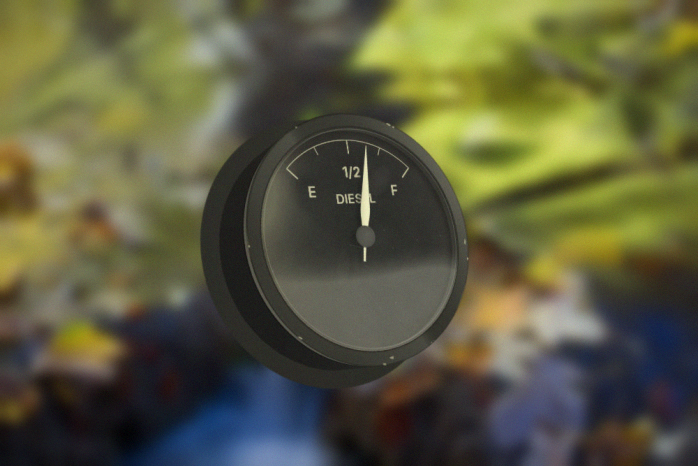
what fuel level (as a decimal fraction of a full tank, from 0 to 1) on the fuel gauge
0.625
